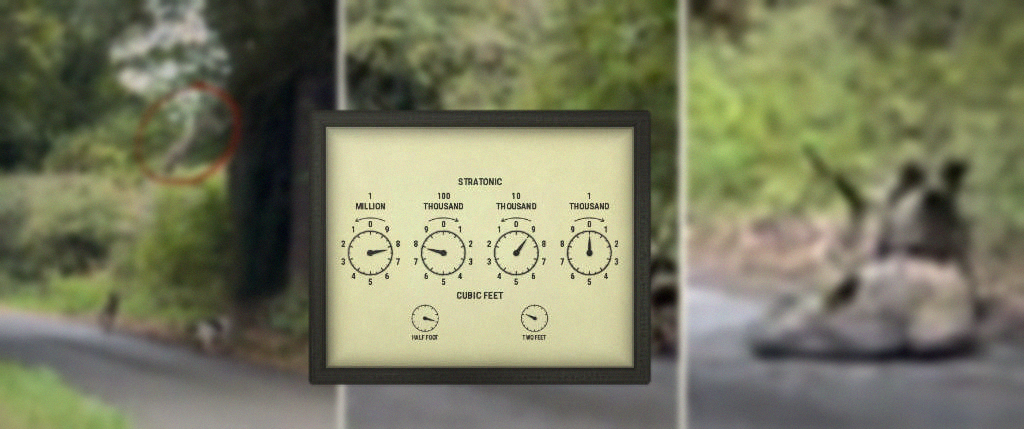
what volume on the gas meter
779000 ft³
